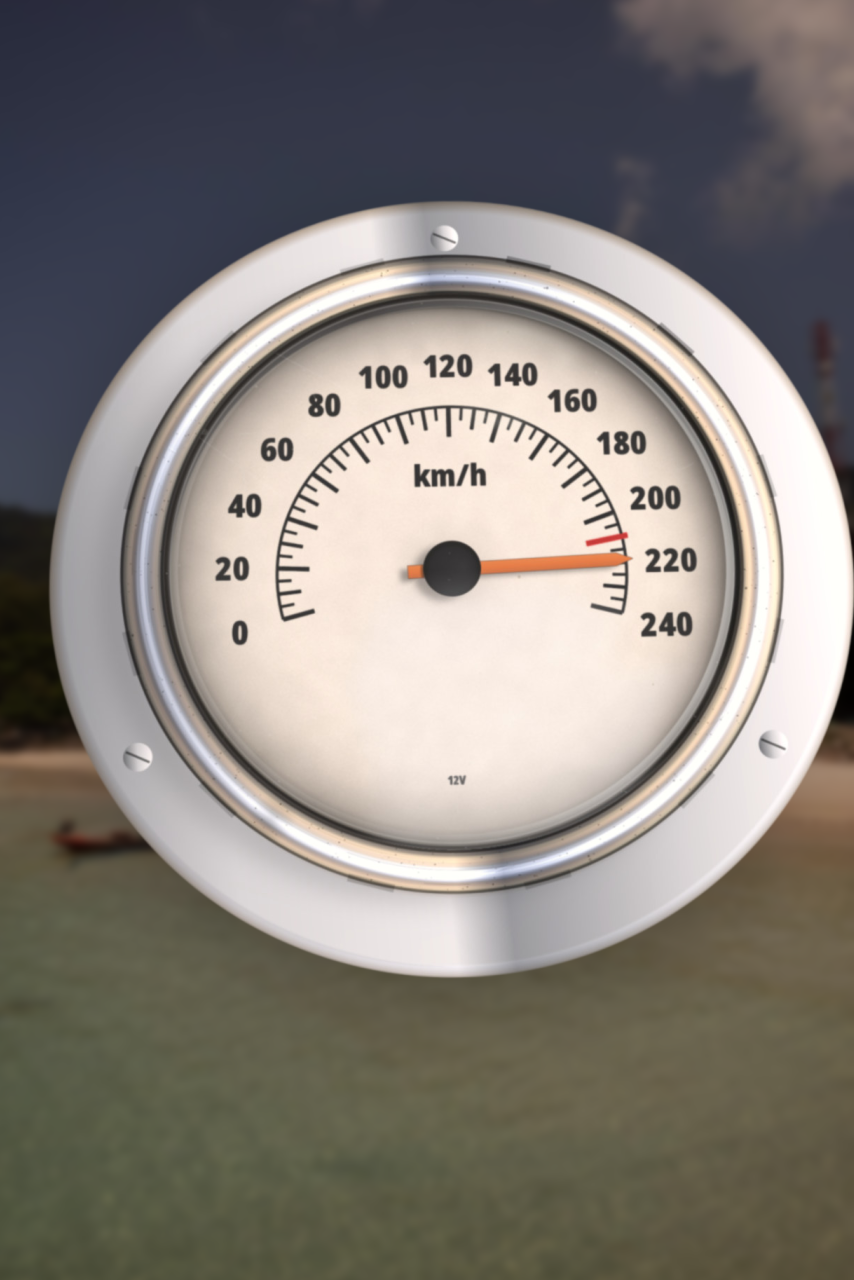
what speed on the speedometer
220 km/h
